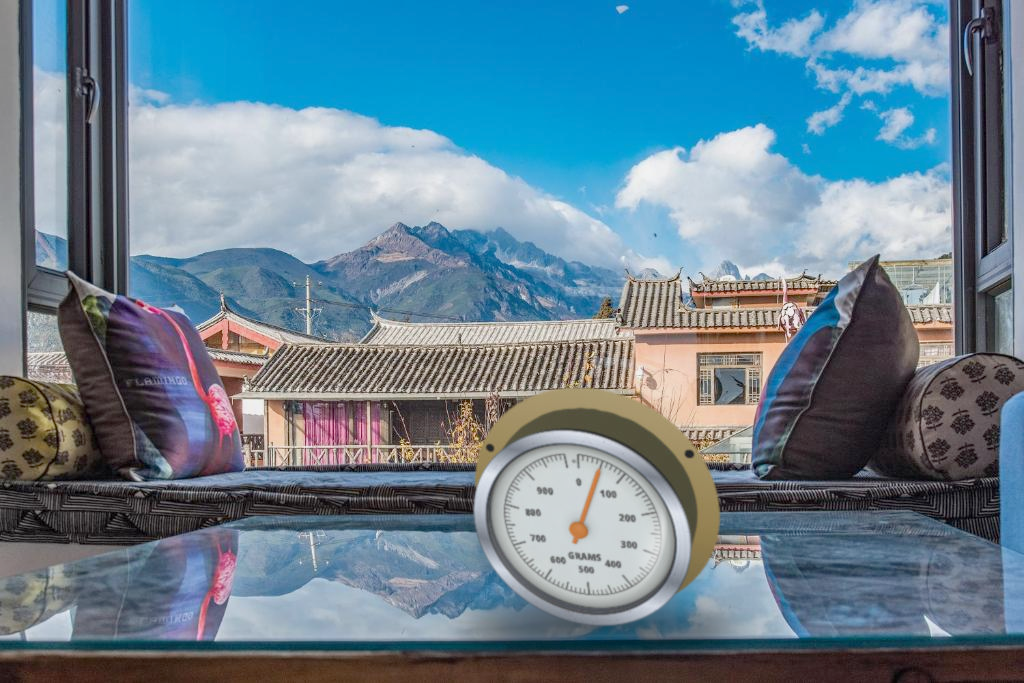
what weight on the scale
50 g
